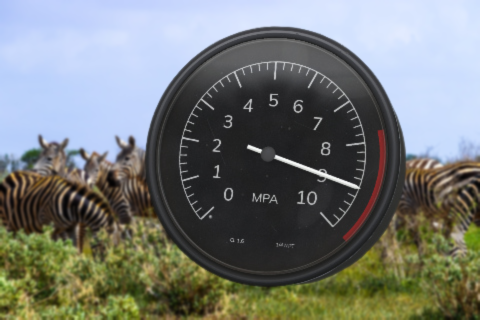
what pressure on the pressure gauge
9 MPa
